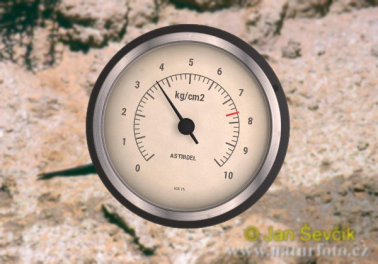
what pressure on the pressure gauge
3.6 kg/cm²
